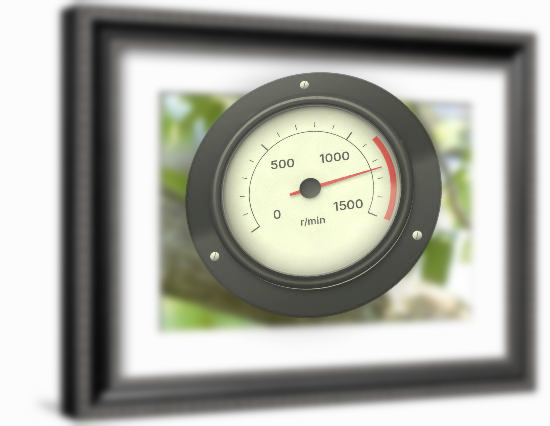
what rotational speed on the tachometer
1250 rpm
